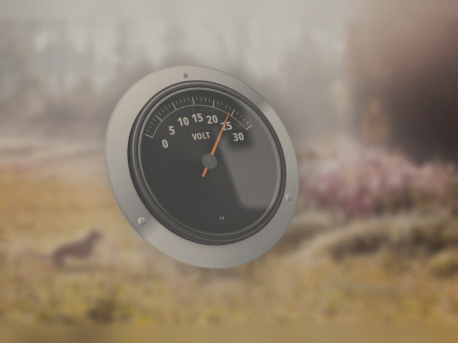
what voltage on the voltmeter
24 V
